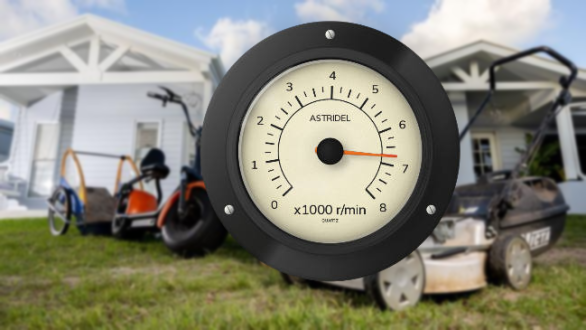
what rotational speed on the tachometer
6750 rpm
